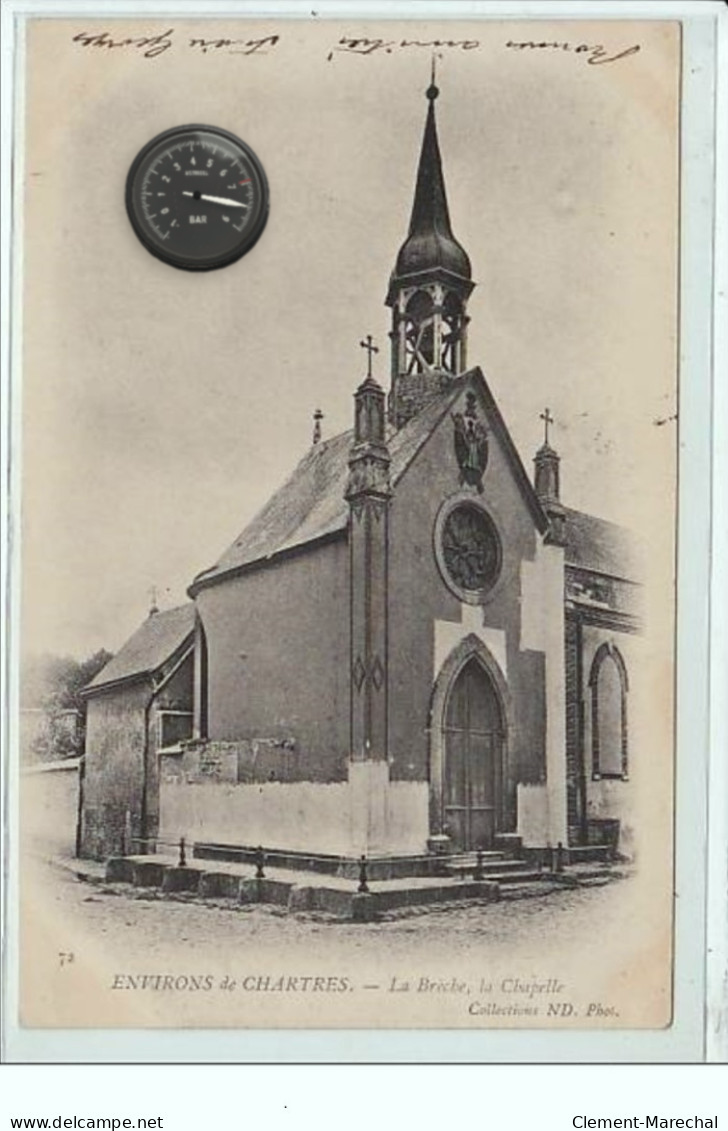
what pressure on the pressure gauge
8 bar
